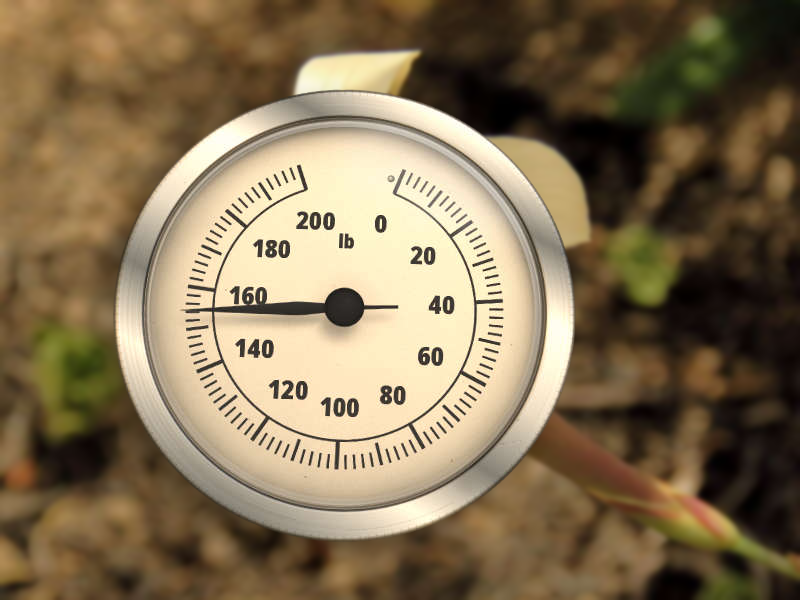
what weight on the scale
154 lb
